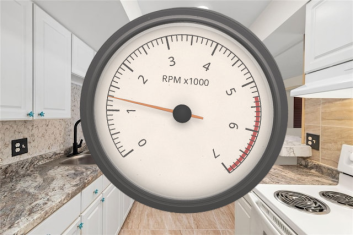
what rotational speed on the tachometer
1300 rpm
